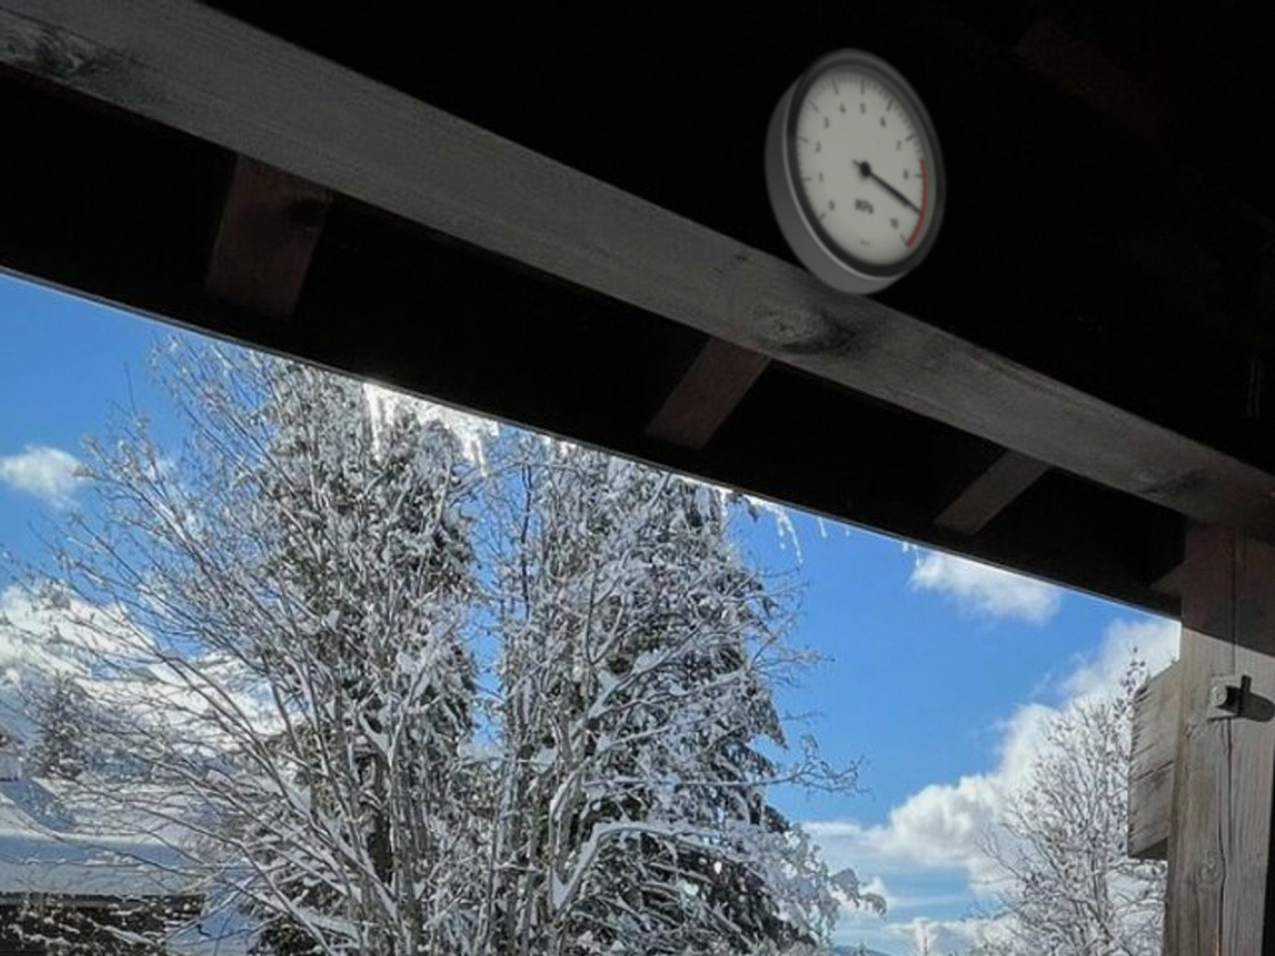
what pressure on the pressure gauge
9 MPa
